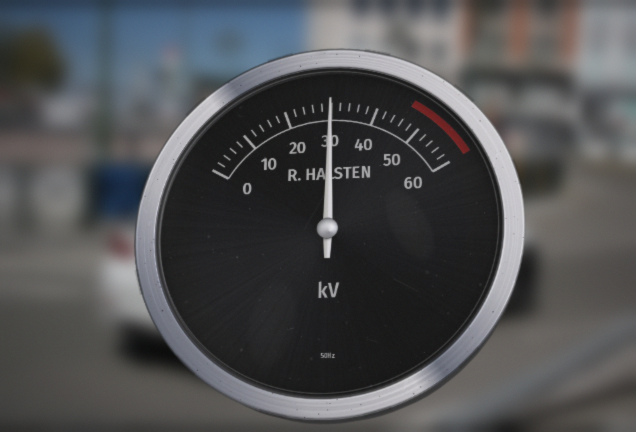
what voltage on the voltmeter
30 kV
